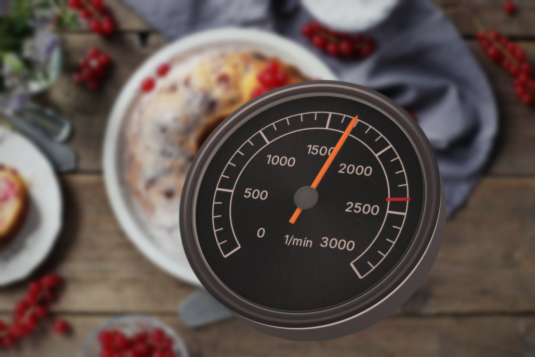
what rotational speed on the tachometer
1700 rpm
